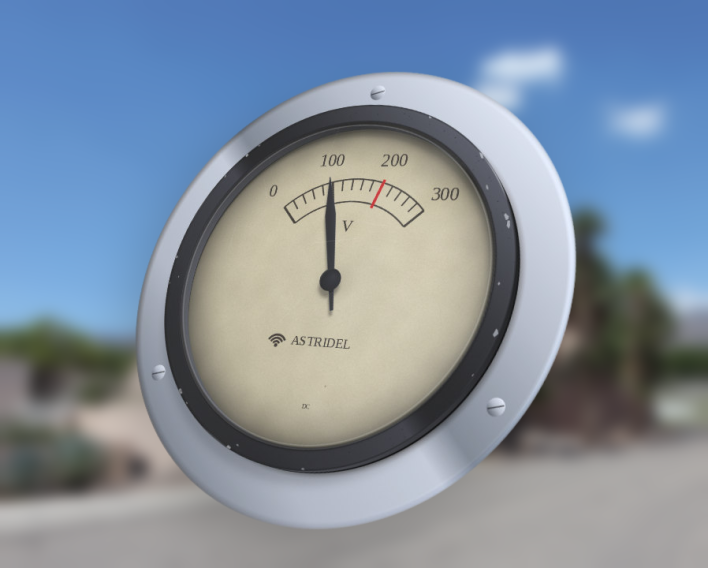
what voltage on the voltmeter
100 V
